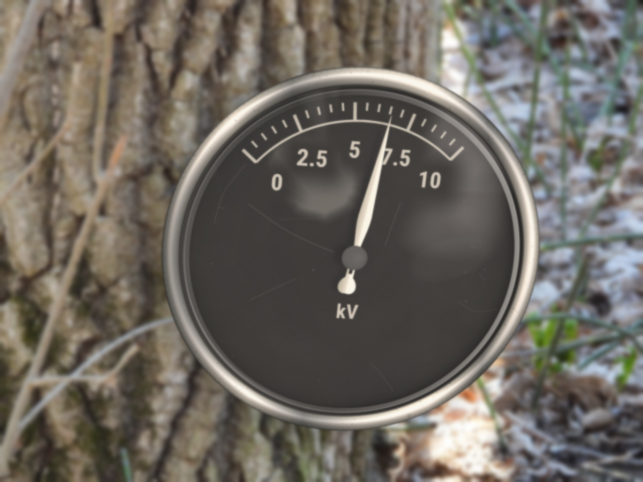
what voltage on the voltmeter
6.5 kV
